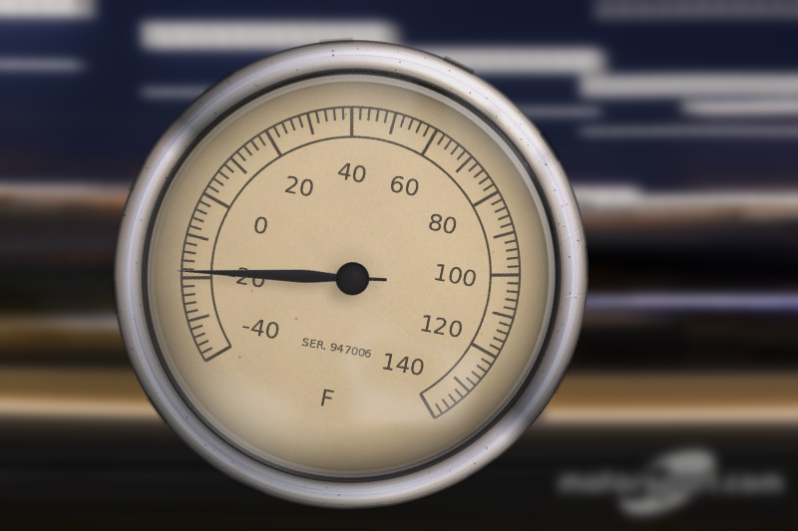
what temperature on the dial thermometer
-18 °F
